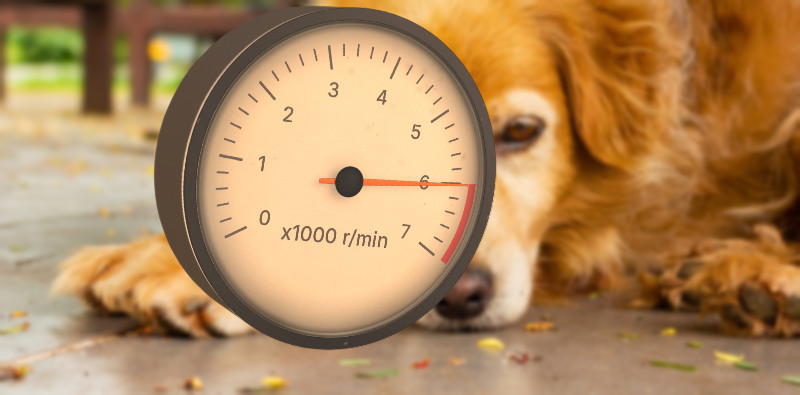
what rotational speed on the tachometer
6000 rpm
